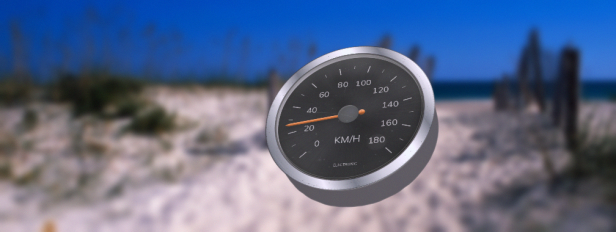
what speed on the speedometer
25 km/h
